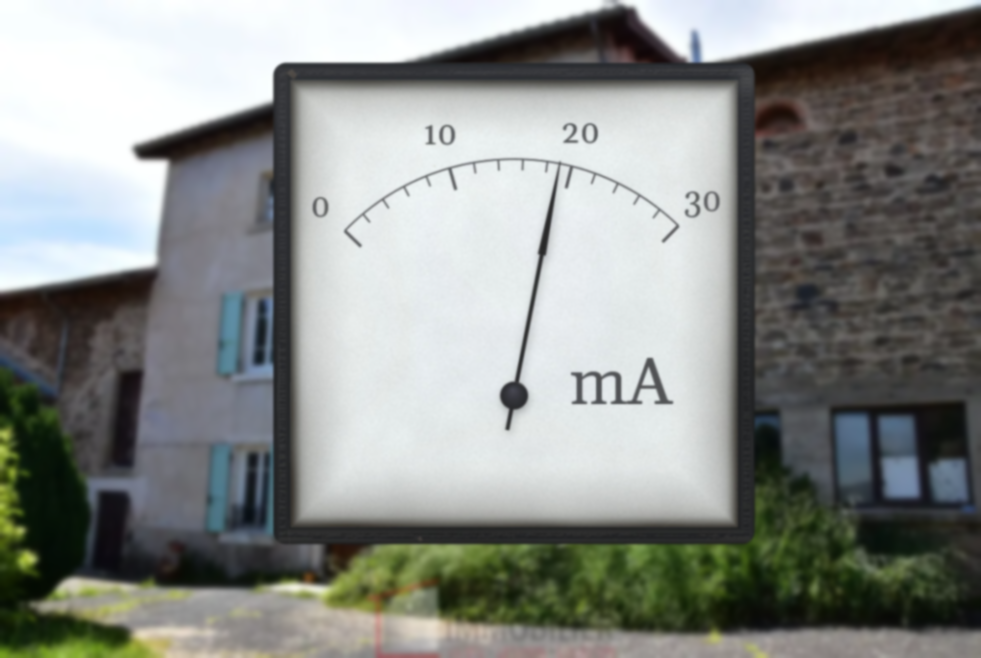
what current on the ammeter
19 mA
